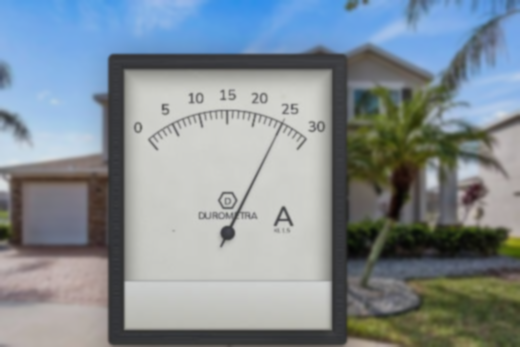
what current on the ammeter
25 A
